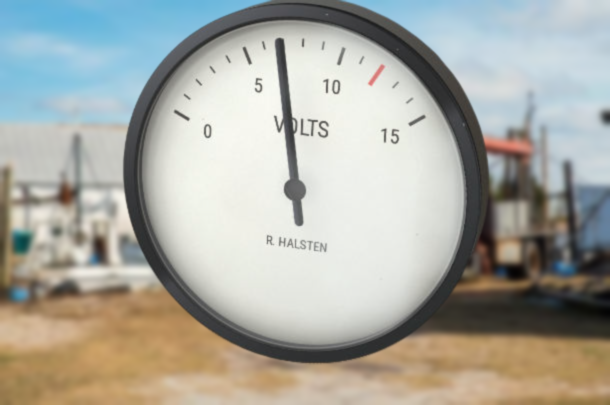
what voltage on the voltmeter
7 V
